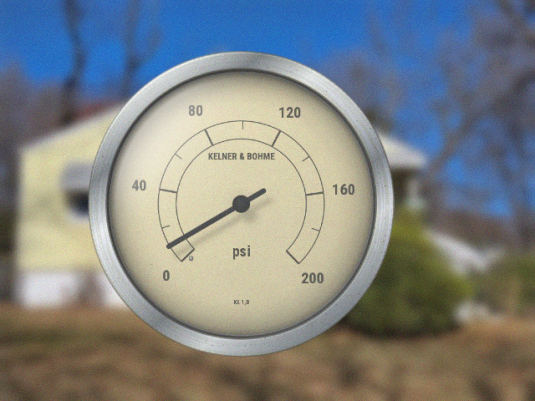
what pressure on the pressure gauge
10 psi
